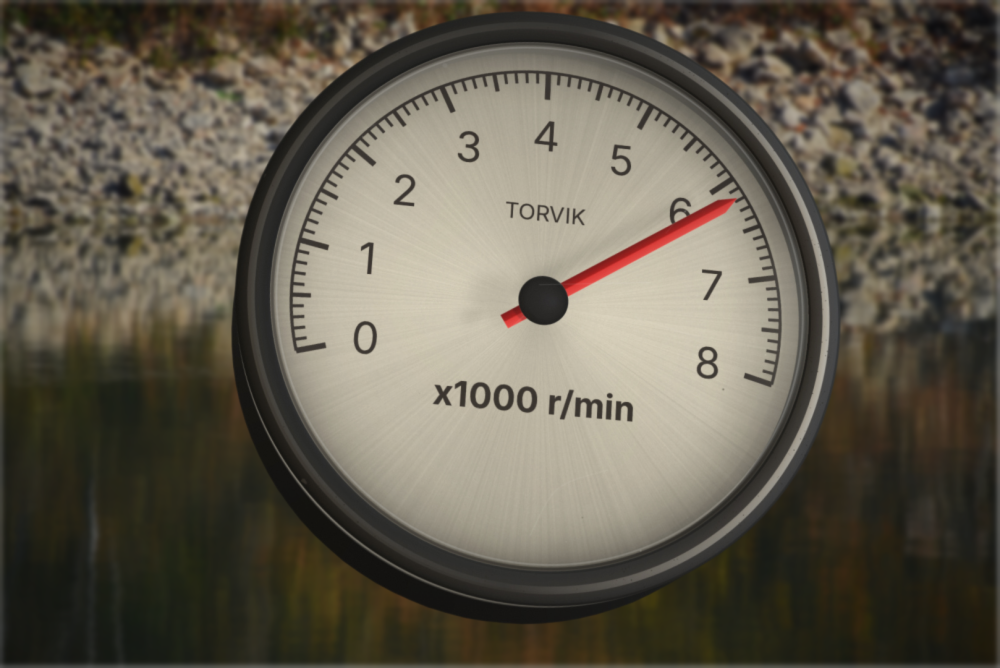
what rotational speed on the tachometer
6200 rpm
